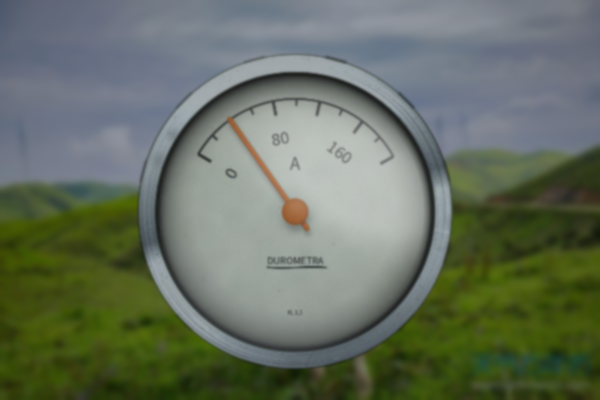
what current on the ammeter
40 A
